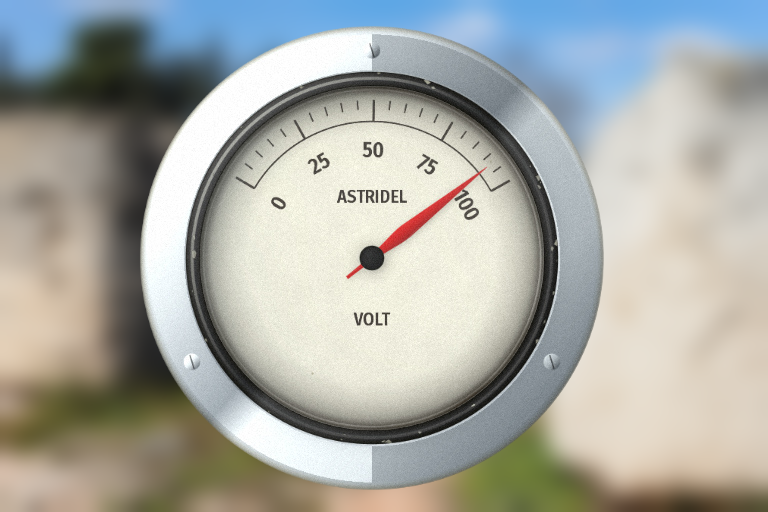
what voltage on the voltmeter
92.5 V
